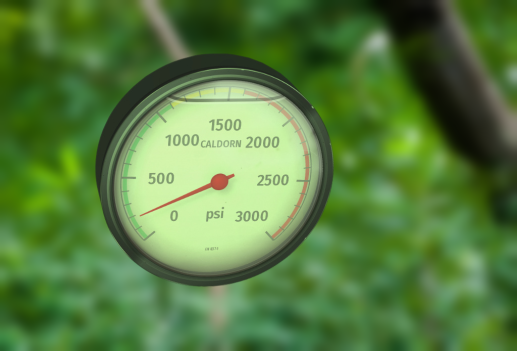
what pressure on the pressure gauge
200 psi
